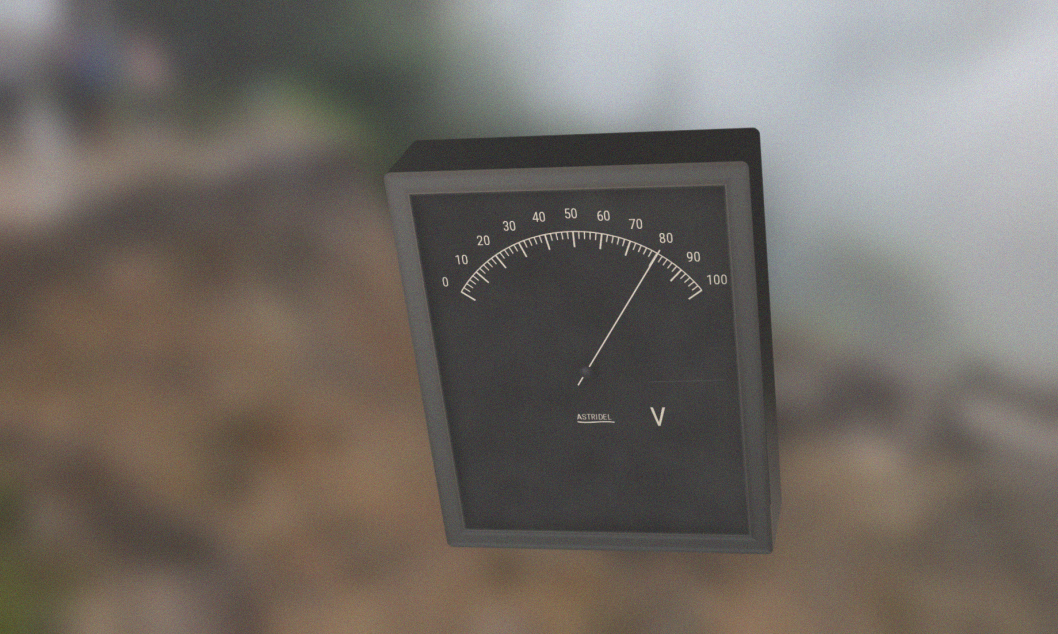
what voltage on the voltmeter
80 V
